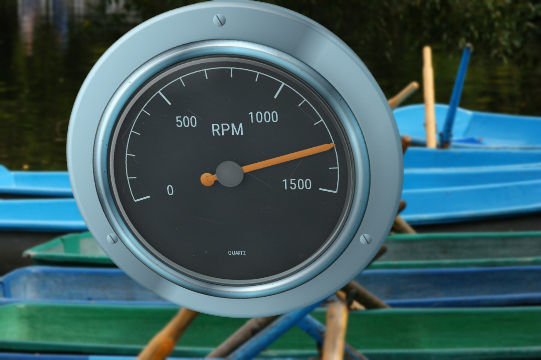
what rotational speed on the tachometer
1300 rpm
